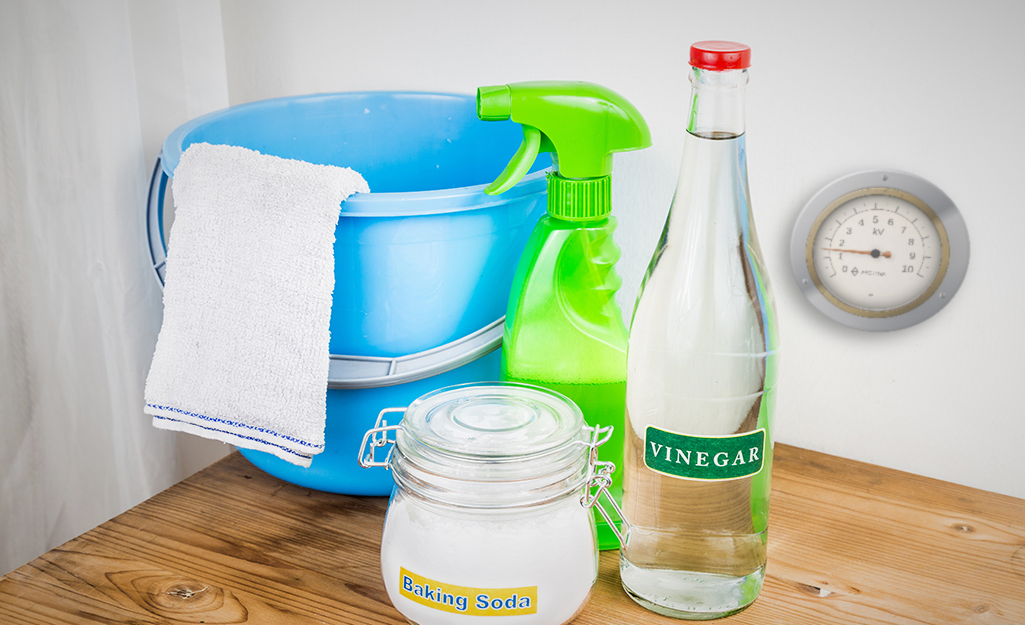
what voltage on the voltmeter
1.5 kV
